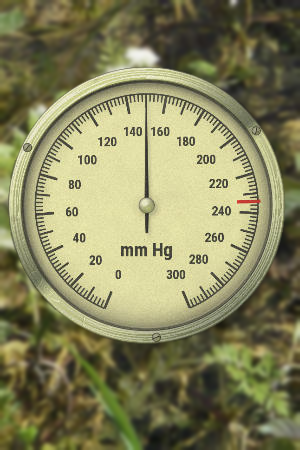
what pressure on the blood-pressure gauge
150 mmHg
